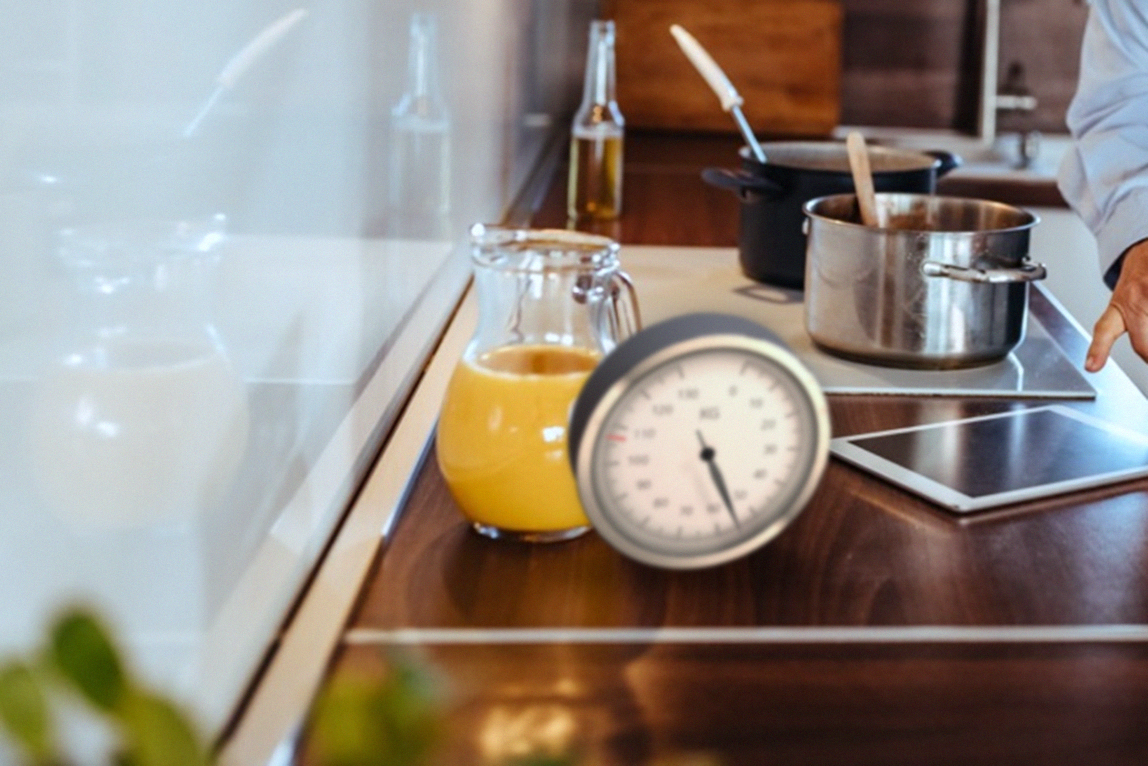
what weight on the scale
55 kg
